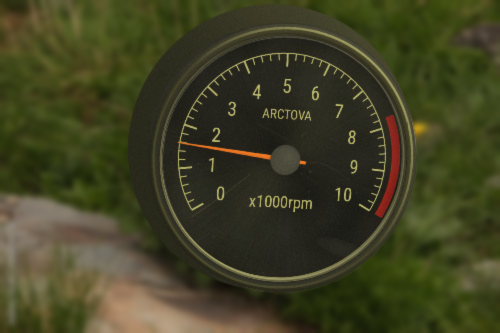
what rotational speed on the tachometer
1600 rpm
